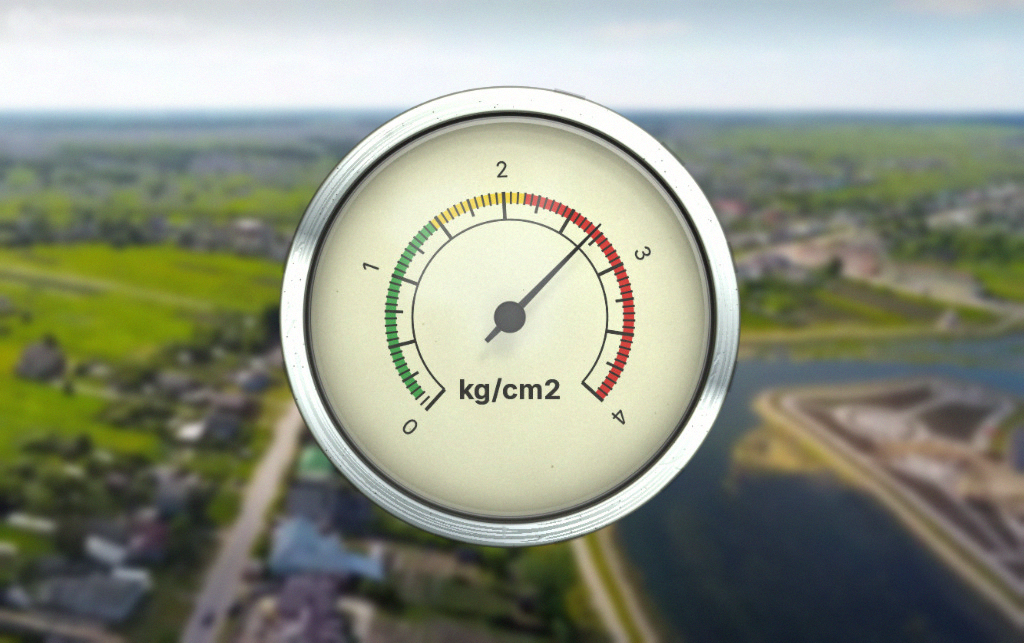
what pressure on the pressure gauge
2.7 kg/cm²
